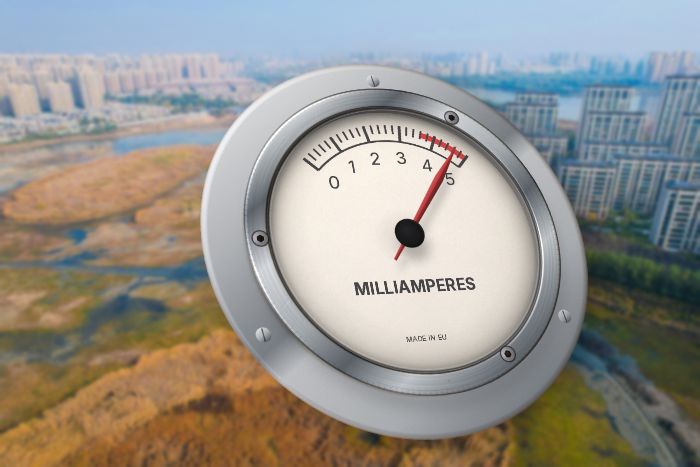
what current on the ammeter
4.6 mA
